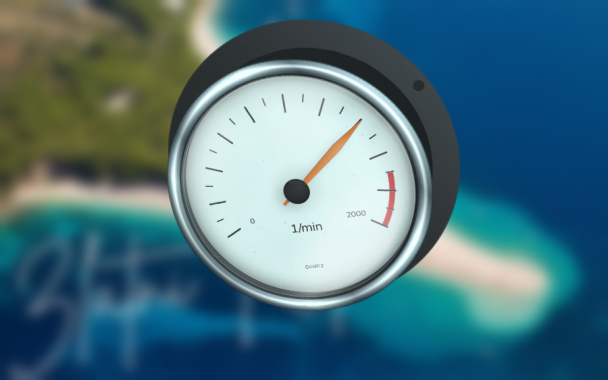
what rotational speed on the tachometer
1400 rpm
